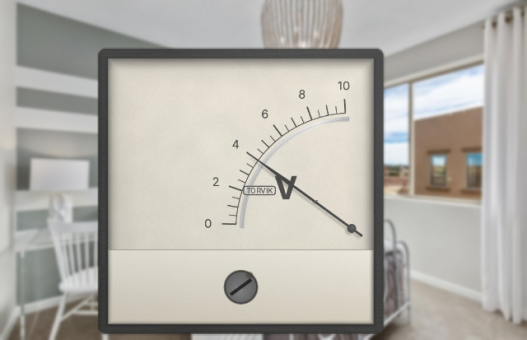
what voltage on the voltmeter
4 V
